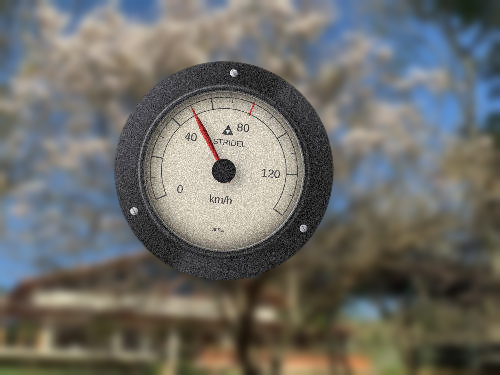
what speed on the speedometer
50 km/h
